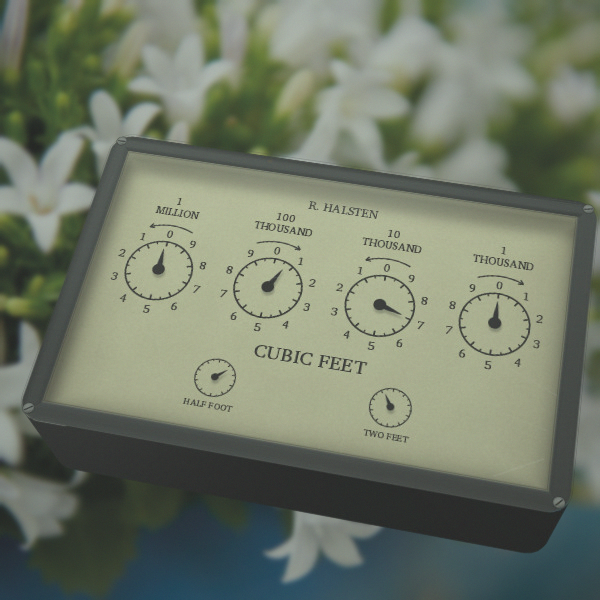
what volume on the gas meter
7000 ft³
